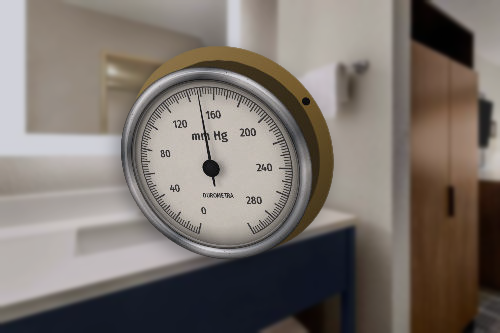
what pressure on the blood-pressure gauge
150 mmHg
